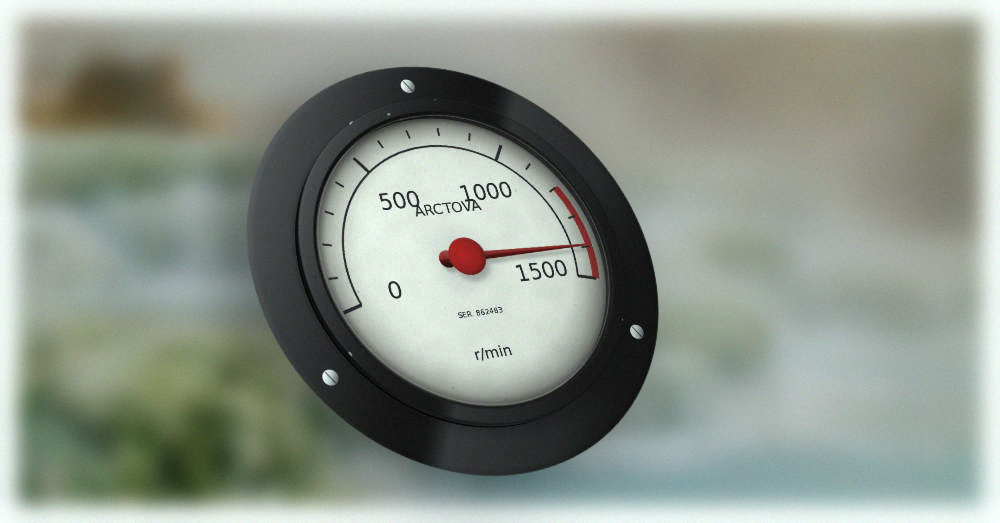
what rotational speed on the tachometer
1400 rpm
